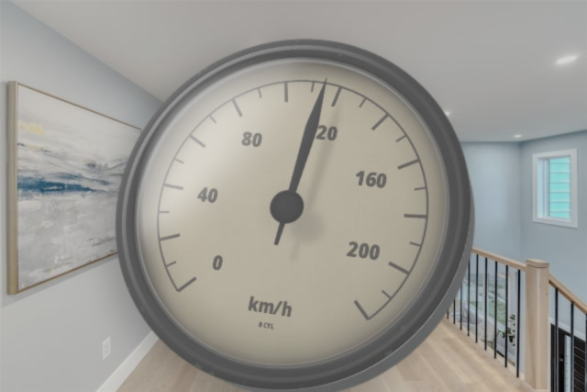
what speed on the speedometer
115 km/h
